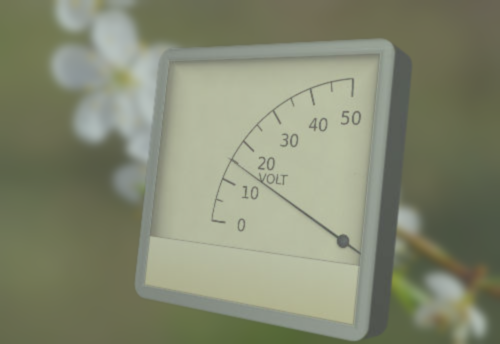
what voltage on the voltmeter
15 V
